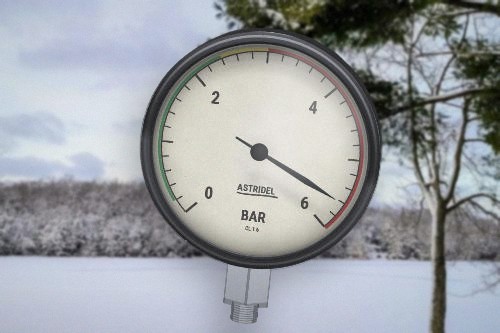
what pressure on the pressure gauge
5.6 bar
